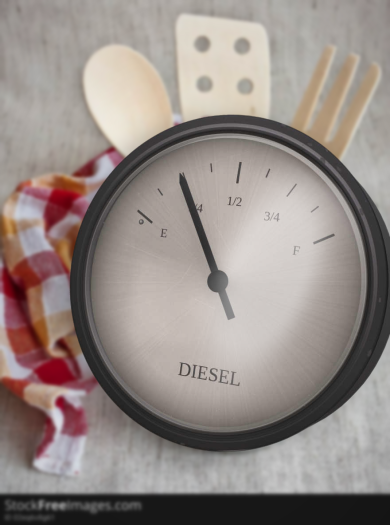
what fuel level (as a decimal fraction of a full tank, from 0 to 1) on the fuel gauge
0.25
